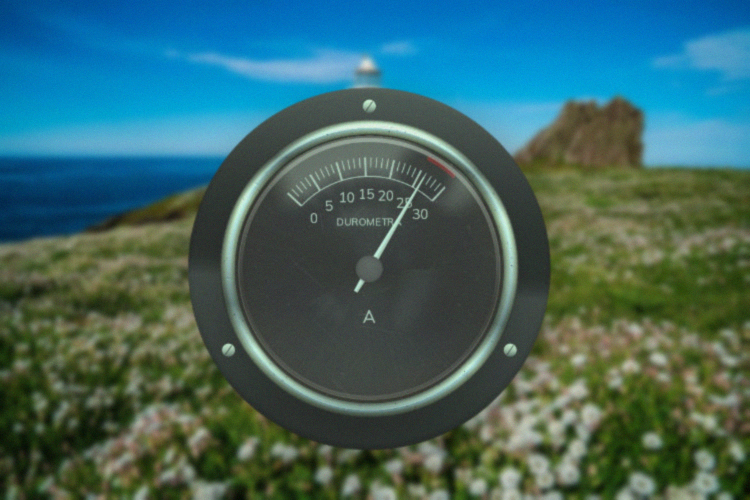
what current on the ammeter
26 A
